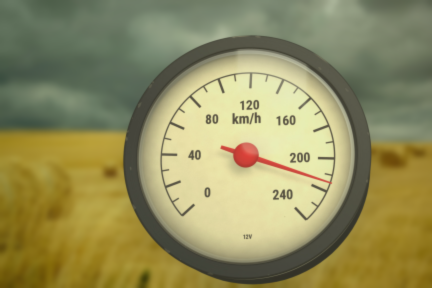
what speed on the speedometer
215 km/h
